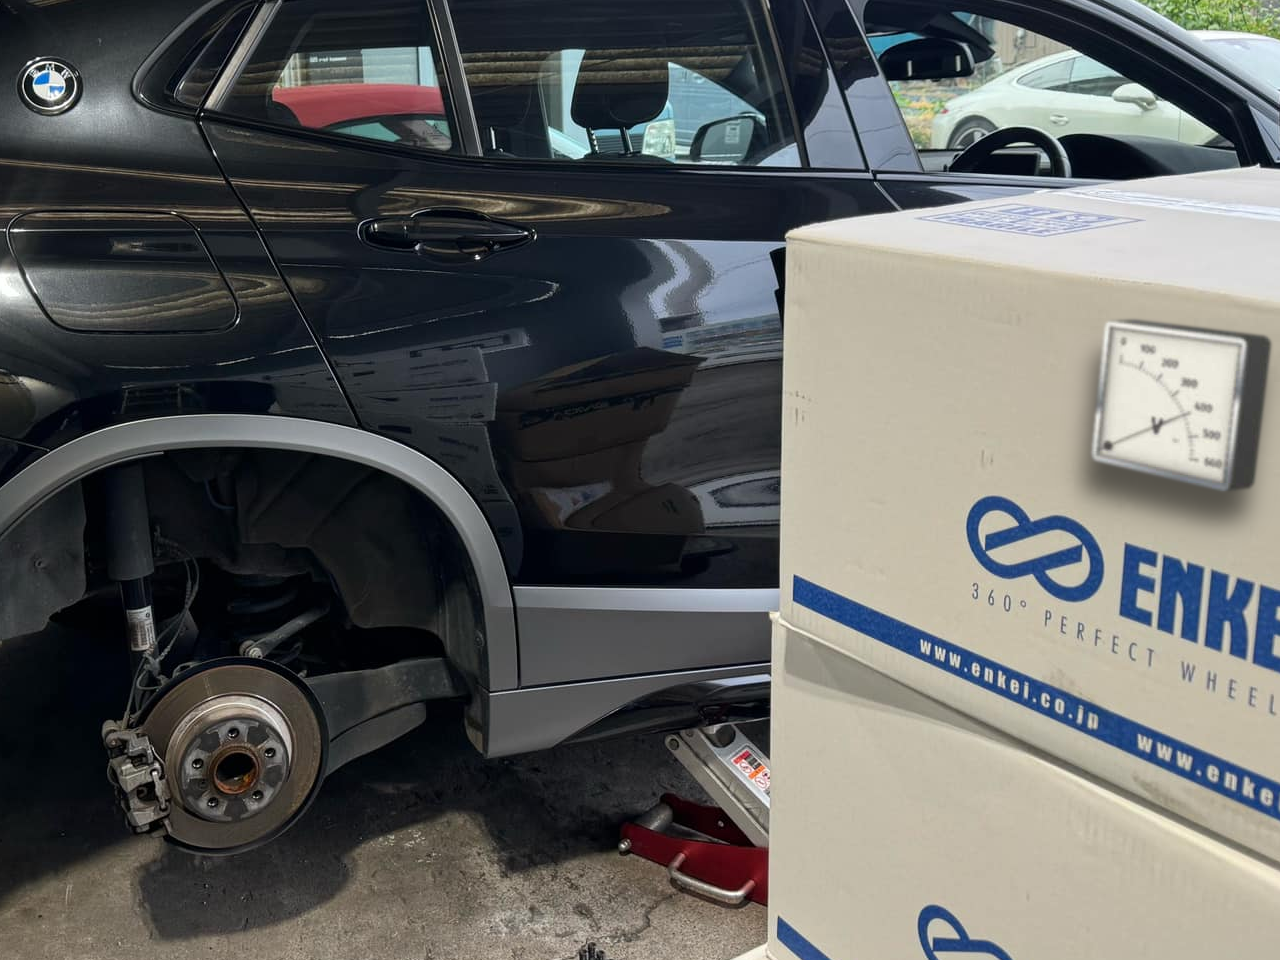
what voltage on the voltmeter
400 V
